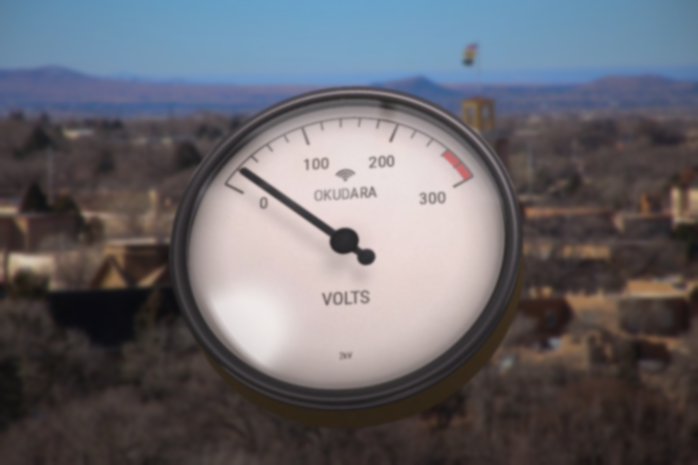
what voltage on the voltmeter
20 V
